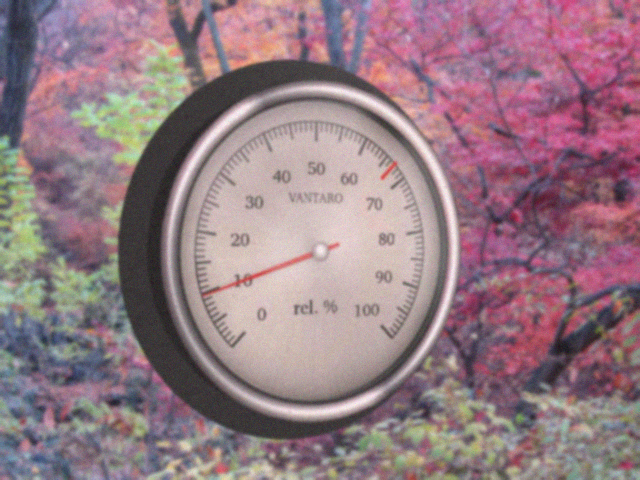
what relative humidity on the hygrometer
10 %
